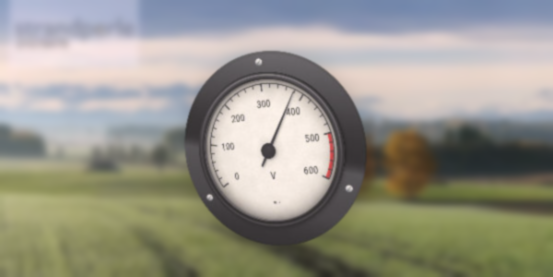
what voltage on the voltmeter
380 V
